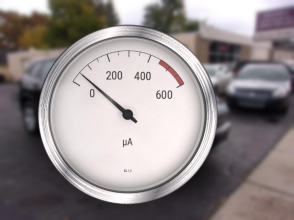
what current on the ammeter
50 µA
